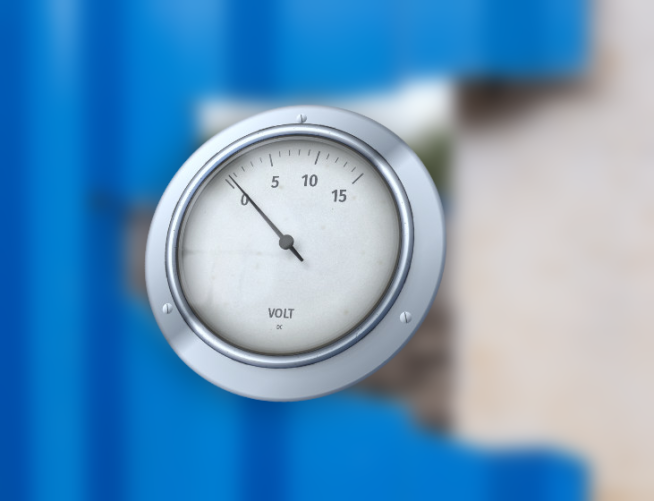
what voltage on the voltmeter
0.5 V
